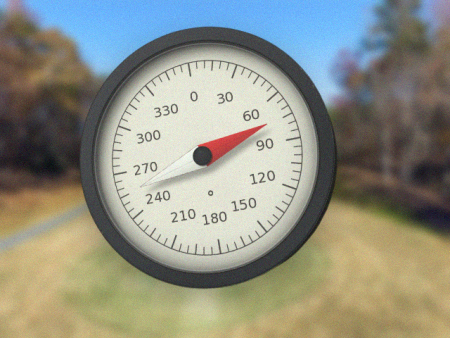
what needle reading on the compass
75 °
